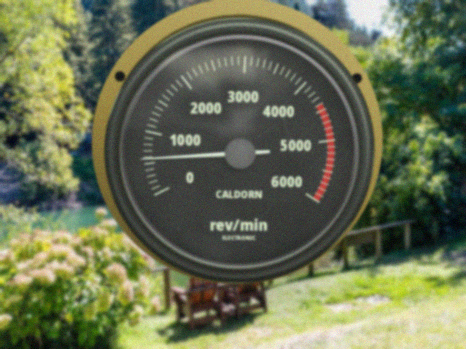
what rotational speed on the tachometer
600 rpm
